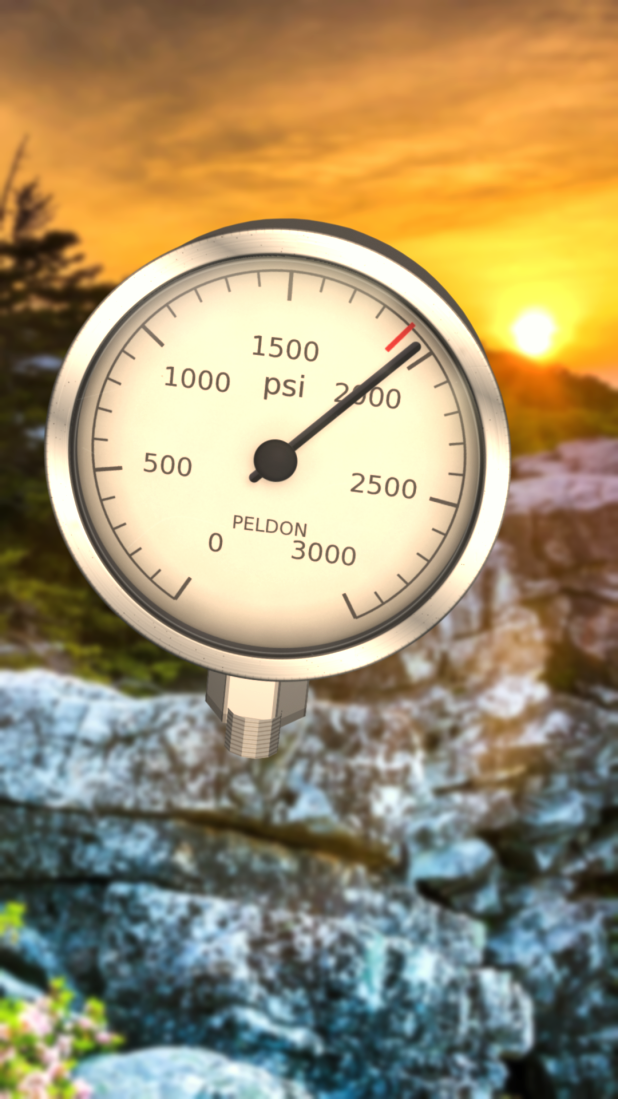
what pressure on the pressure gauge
1950 psi
